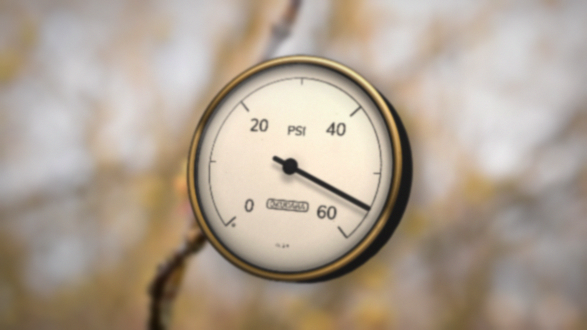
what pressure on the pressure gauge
55 psi
